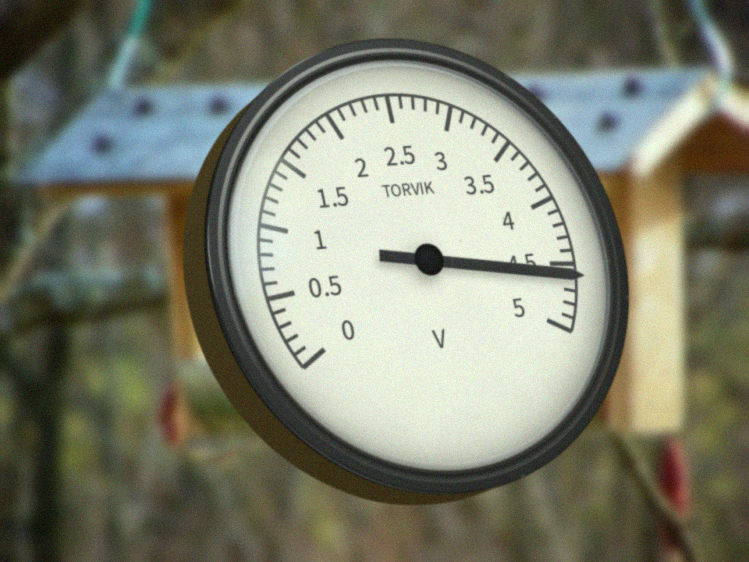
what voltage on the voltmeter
4.6 V
